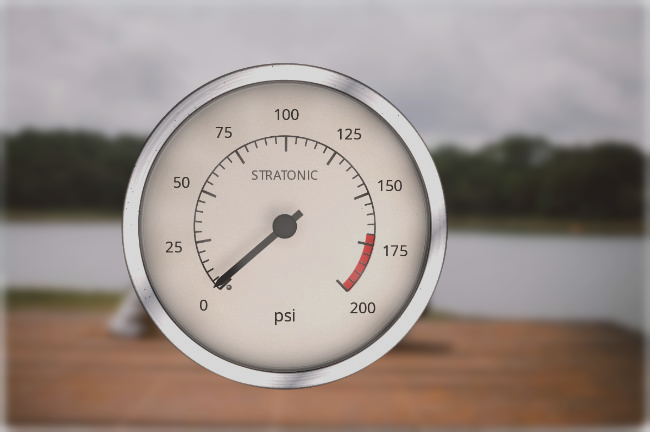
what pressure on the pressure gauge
2.5 psi
